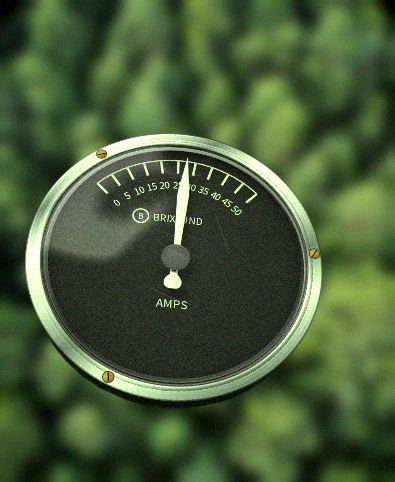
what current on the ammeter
27.5 A
